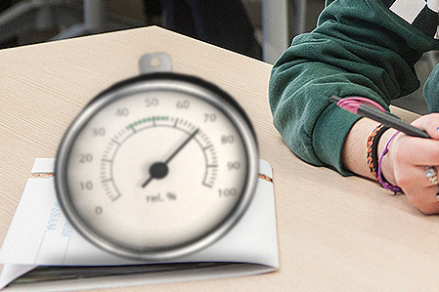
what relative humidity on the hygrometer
70 %
